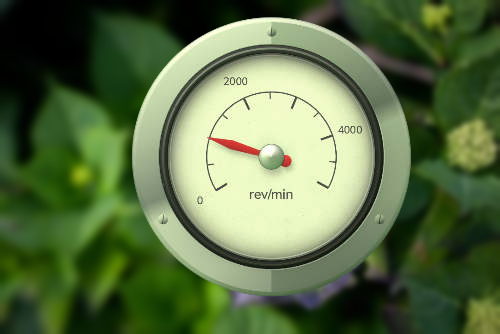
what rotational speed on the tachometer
1000 rpm
